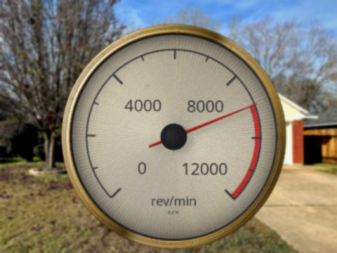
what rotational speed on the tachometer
9000 rpm
